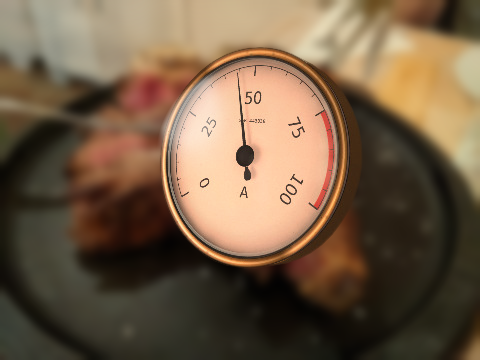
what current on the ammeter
45 A
